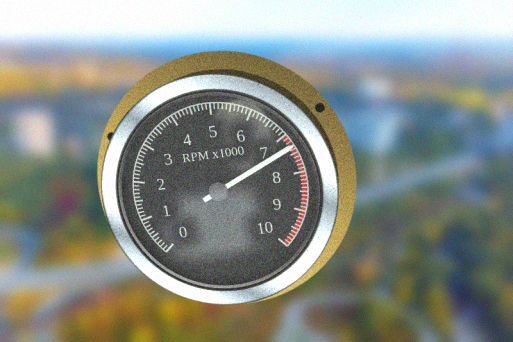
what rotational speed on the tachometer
7300 rpm
